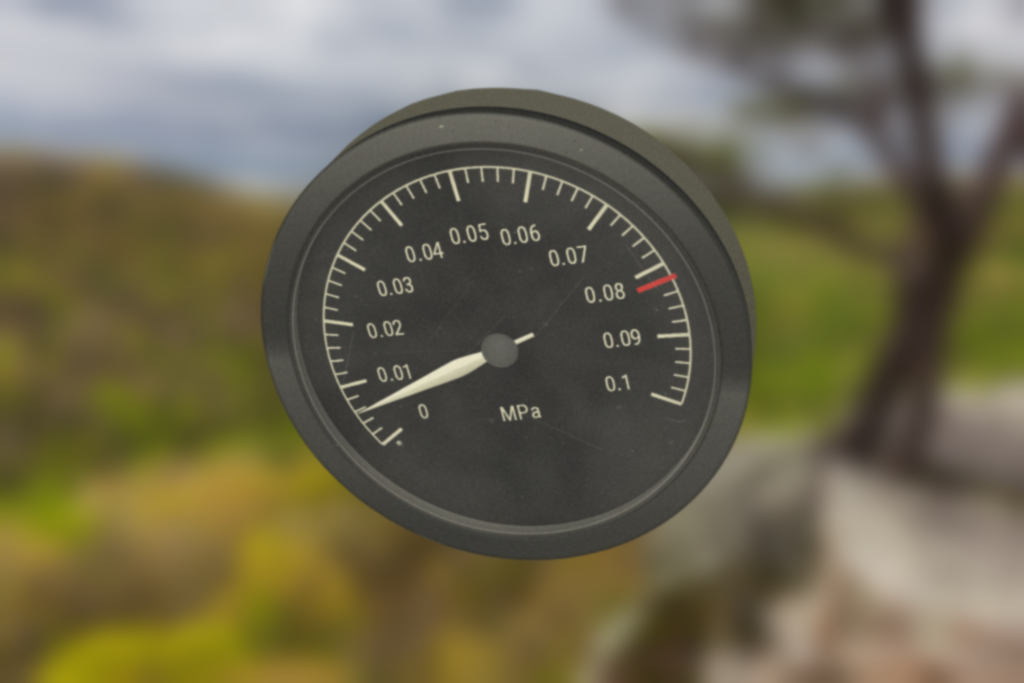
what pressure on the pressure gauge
0.006 MPa
